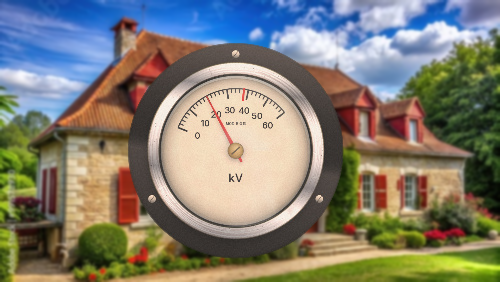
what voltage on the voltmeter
20 kV
